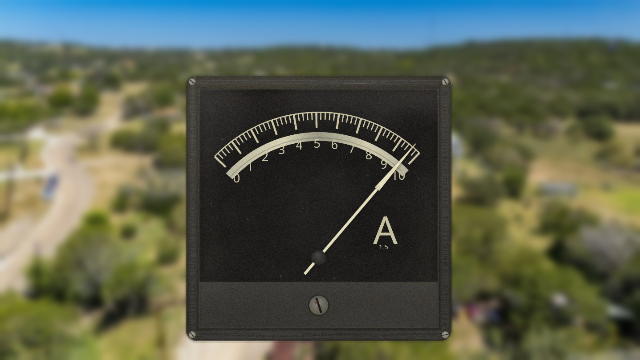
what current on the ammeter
9.6 A
